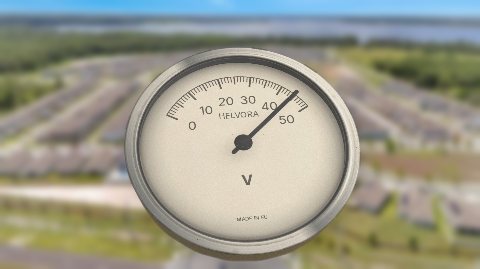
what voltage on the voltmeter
45 V
